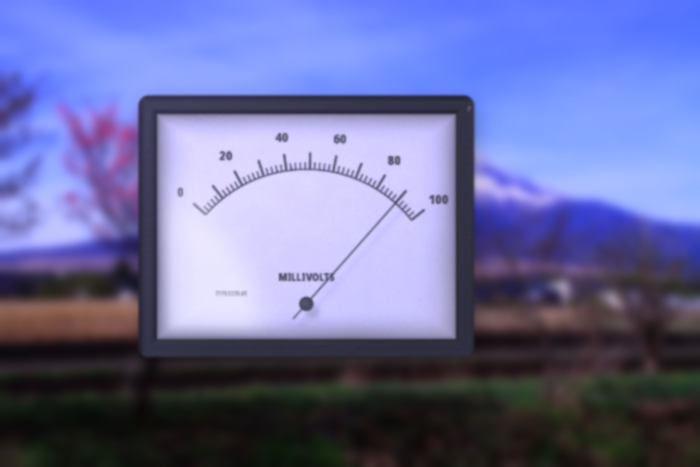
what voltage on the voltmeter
90 mV
